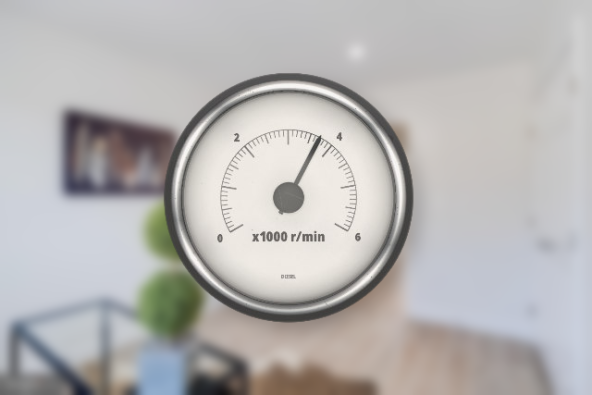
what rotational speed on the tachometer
3700 rpm
